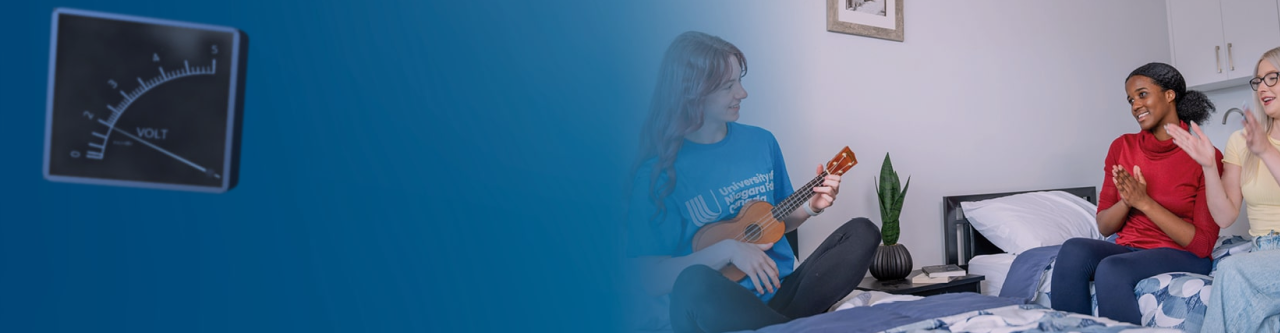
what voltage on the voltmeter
2 V
